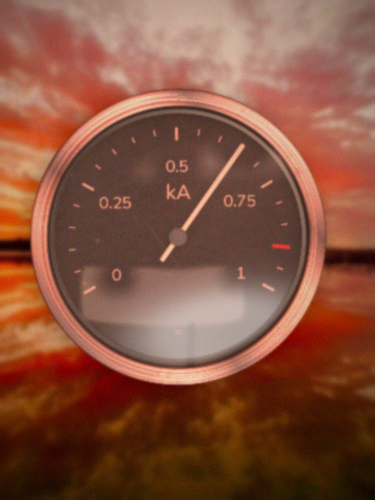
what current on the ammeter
0.65 kA
